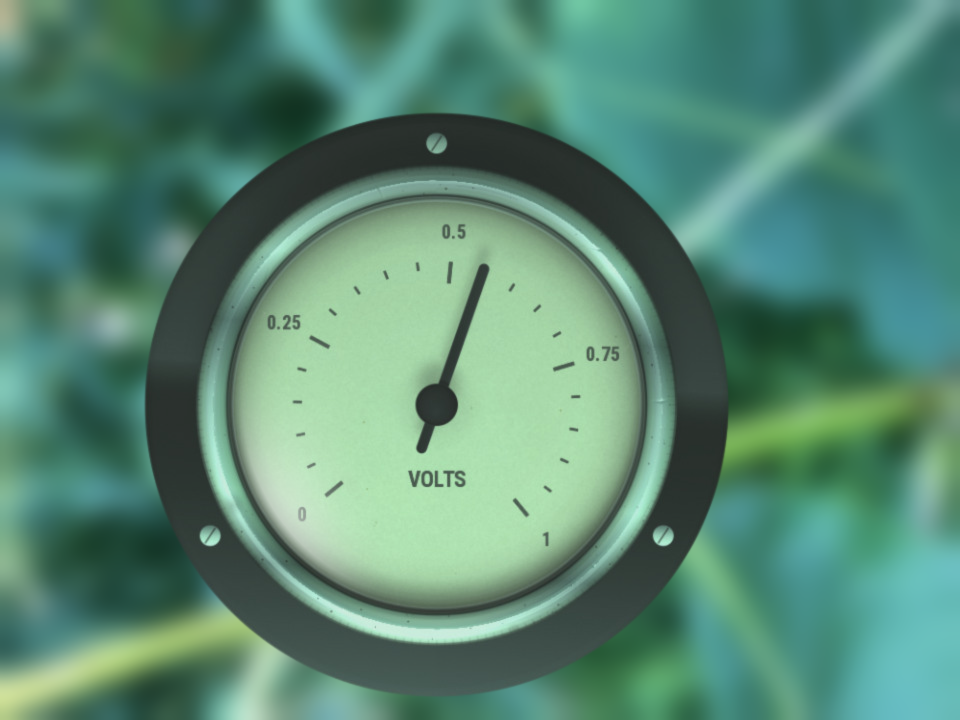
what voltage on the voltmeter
0.55 V
